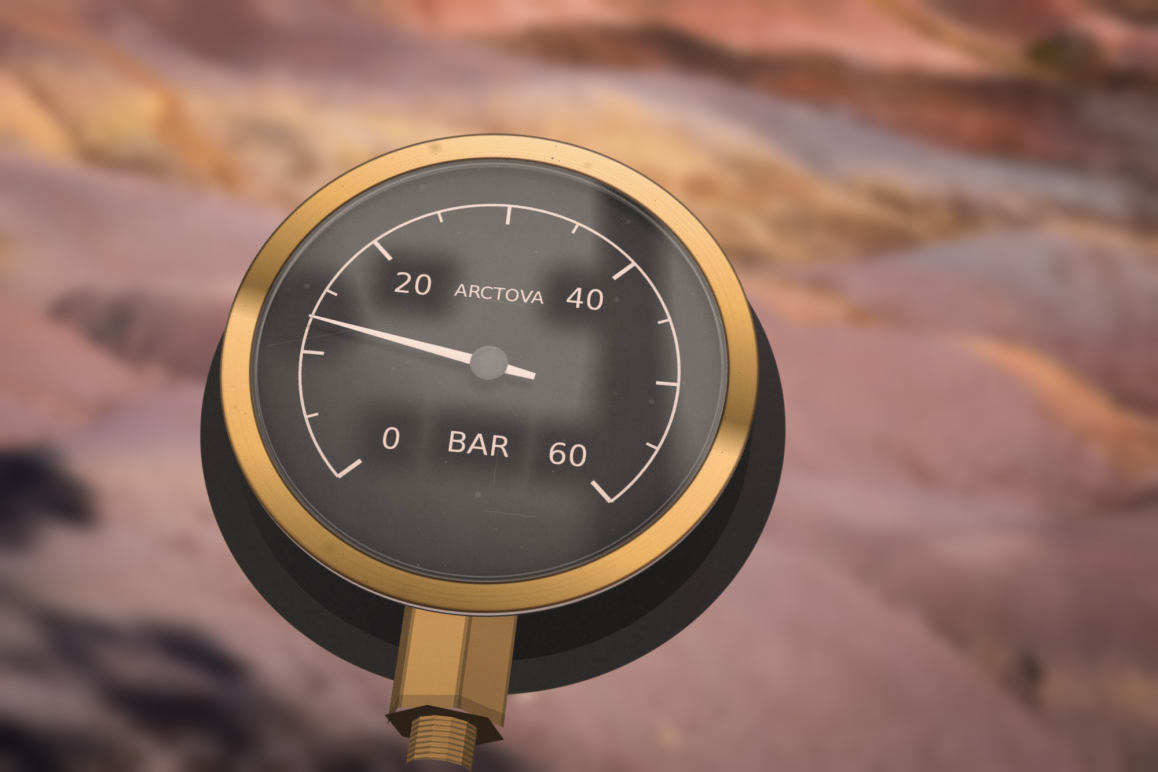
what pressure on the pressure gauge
12.5 bar
